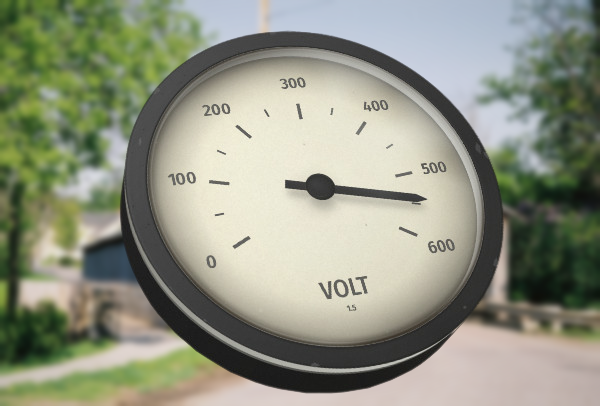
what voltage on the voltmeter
550 V
